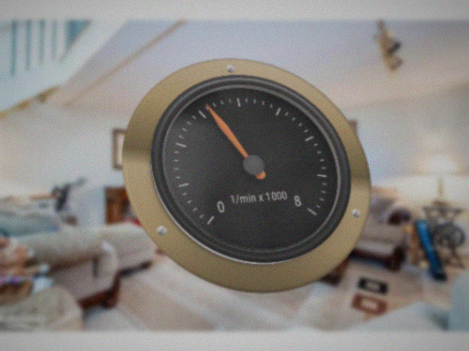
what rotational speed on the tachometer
3200 rpm
